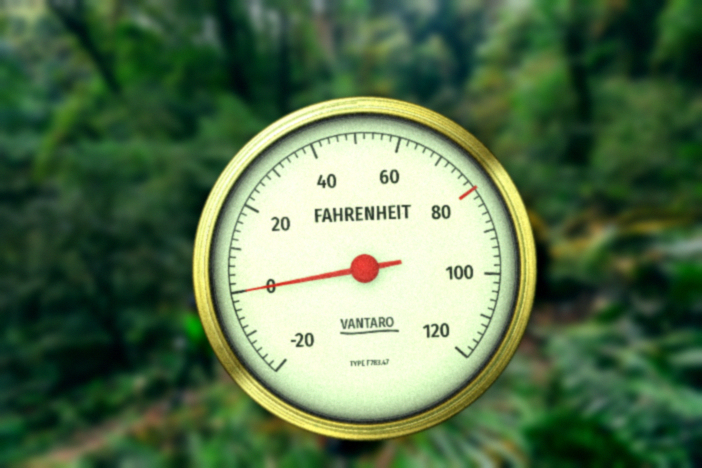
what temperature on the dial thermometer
0 °F
